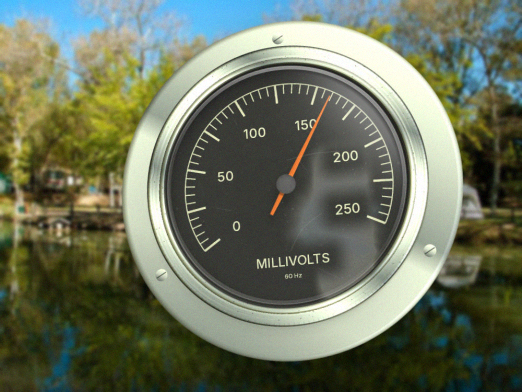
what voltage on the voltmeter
160 mV
